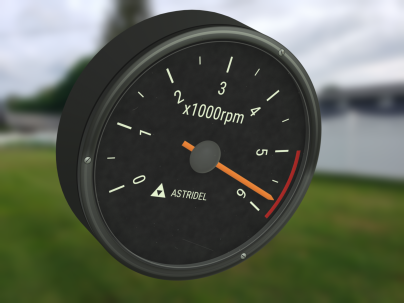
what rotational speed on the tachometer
5750 rpm
